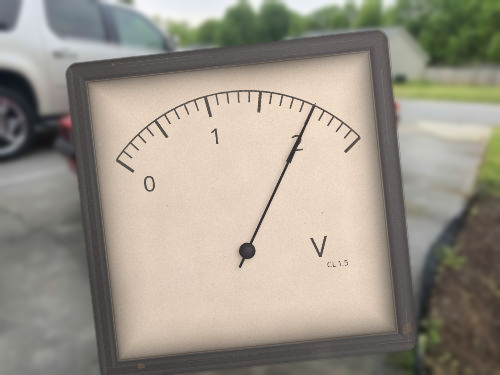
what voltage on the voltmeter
2 V
